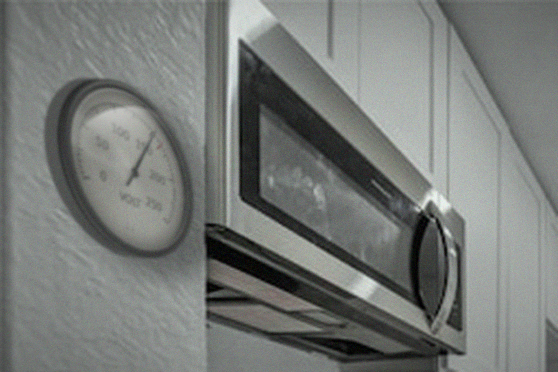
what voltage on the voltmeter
150 V
